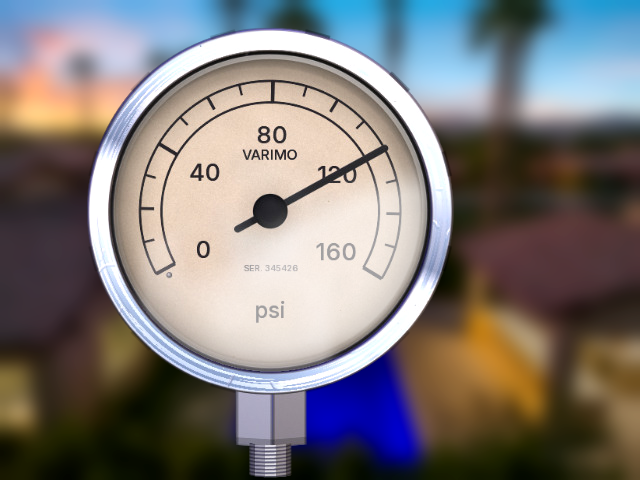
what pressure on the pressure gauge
120 psi
